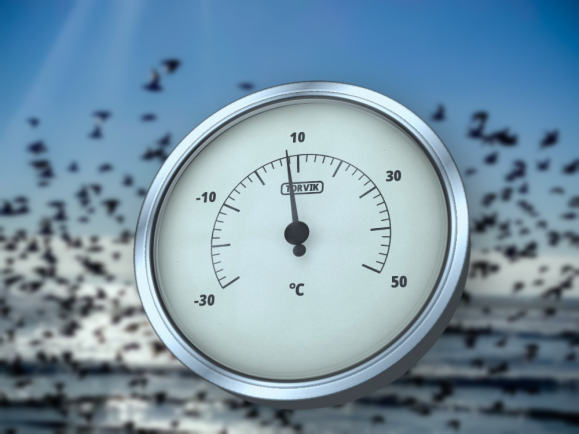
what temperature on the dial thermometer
8 °C
